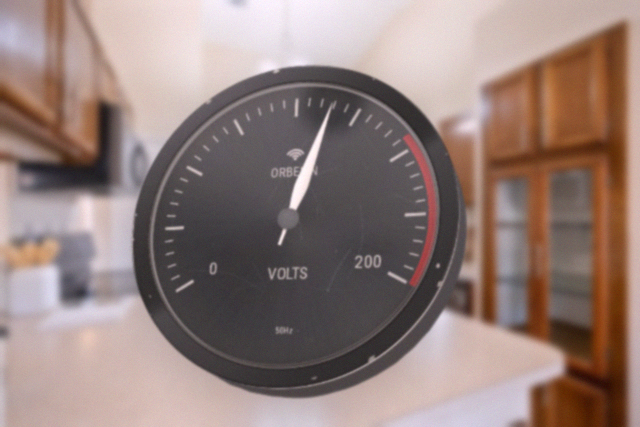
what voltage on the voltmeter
115 V
